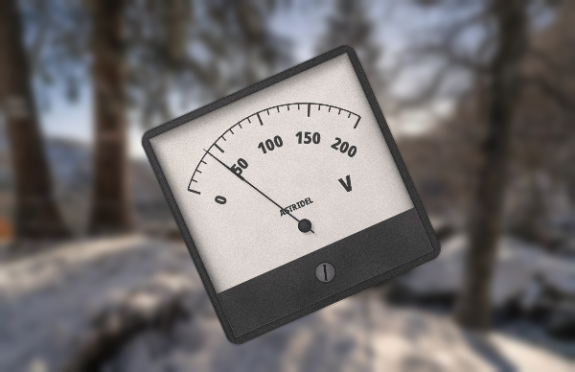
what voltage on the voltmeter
40 V
